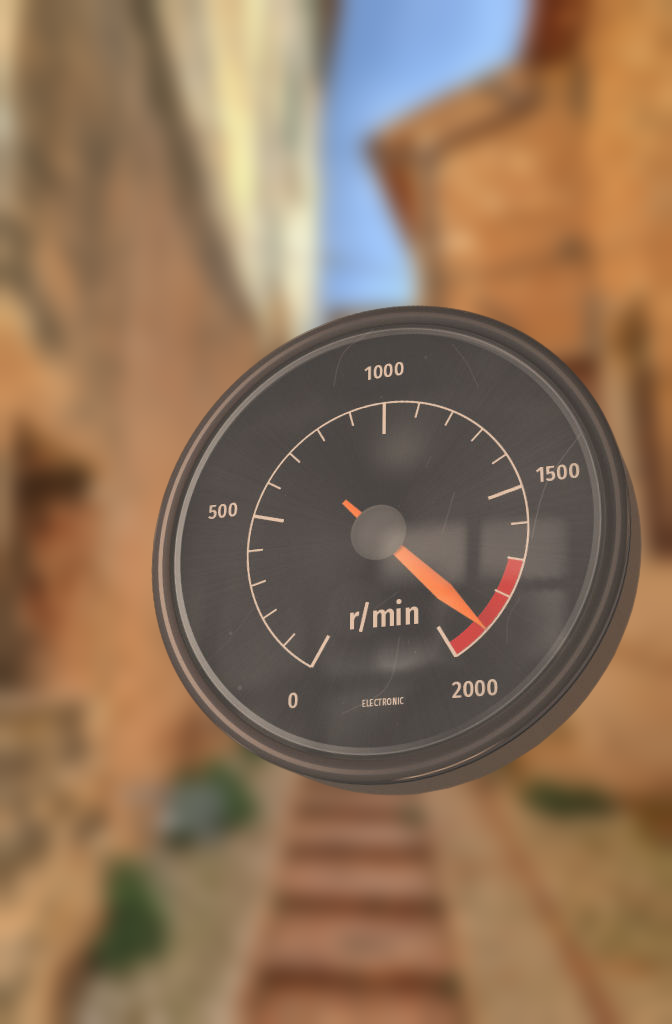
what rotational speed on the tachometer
1900 rpm
